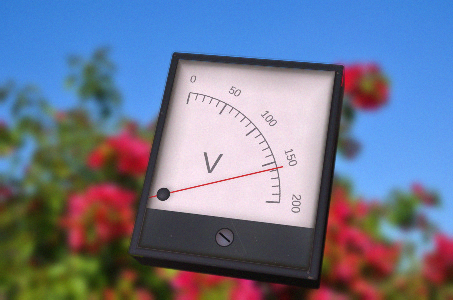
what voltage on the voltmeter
160 V
